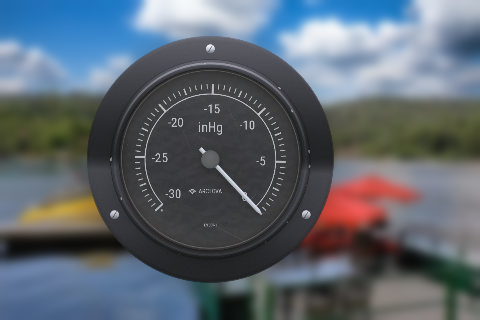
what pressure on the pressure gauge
0 inHg
